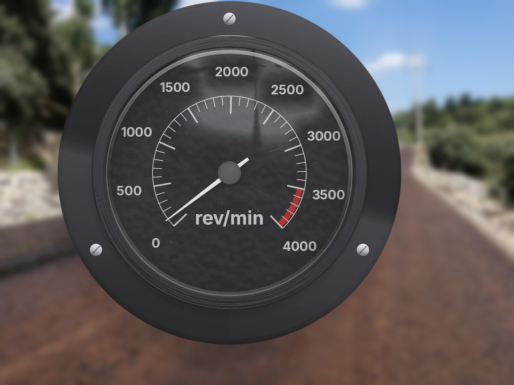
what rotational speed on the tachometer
100 rpm
